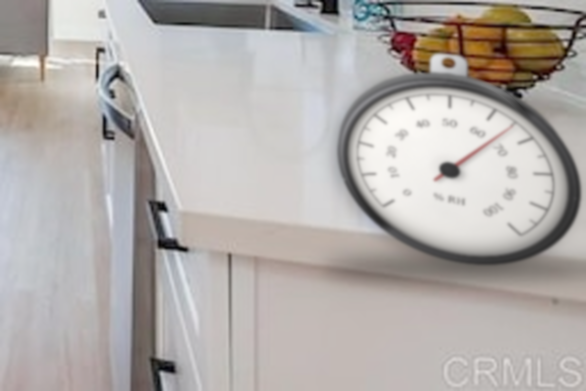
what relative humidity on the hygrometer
65 %
